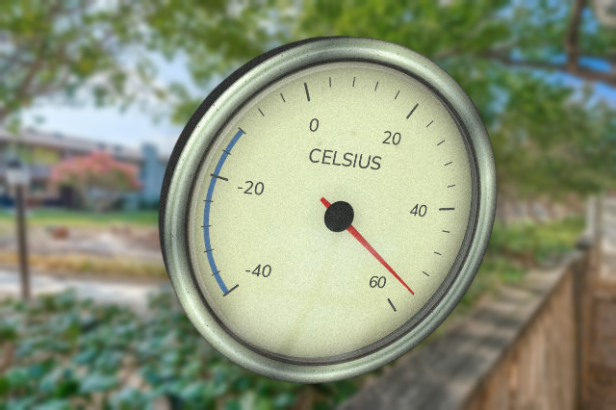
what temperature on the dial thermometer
56 °C
